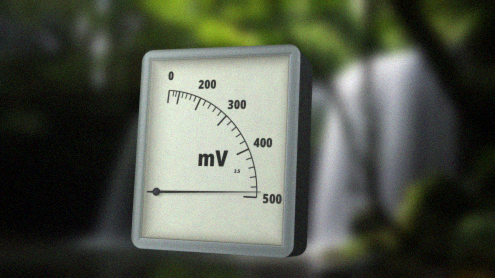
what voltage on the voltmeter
490 mV
